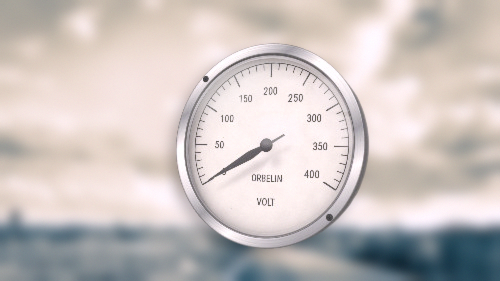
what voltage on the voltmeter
0 V
